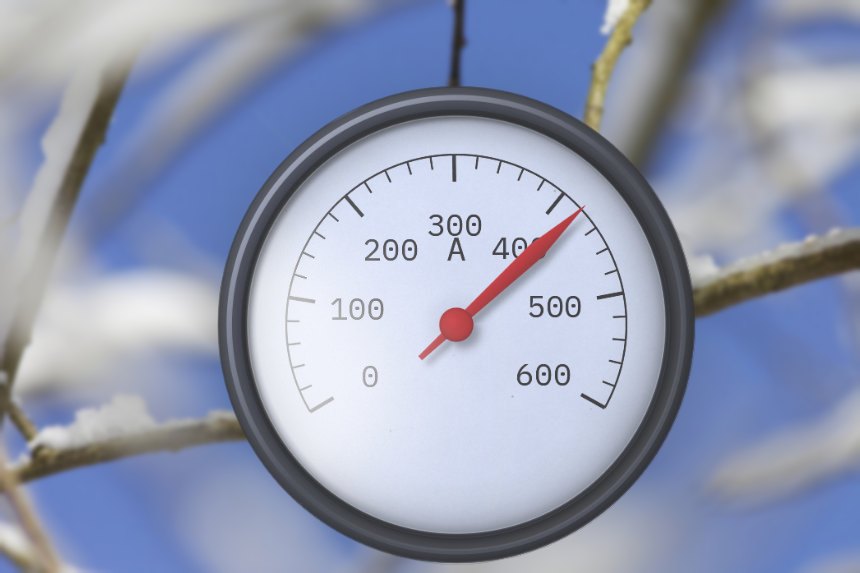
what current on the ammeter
420 A
